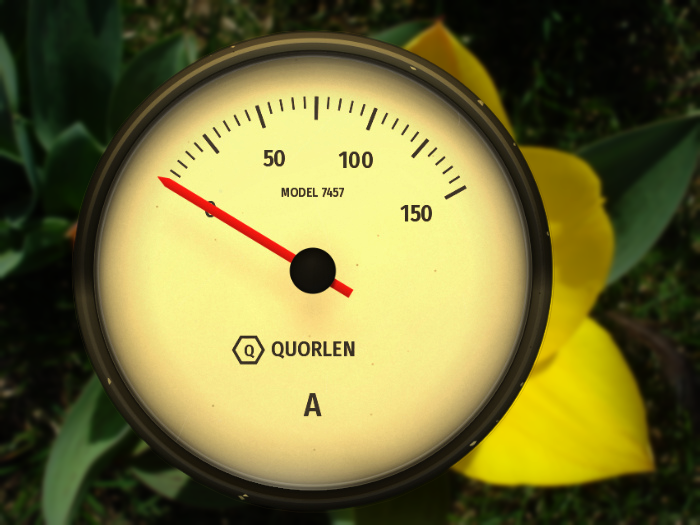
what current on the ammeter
0 A
